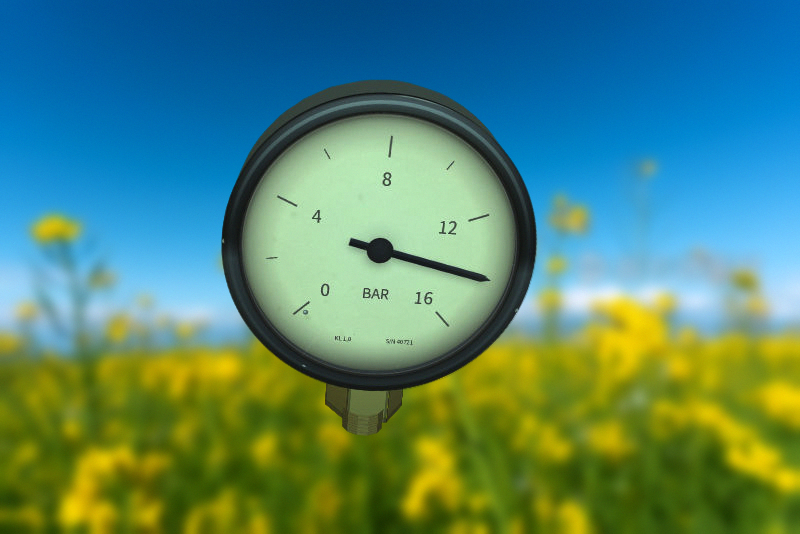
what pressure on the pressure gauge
14 bar
